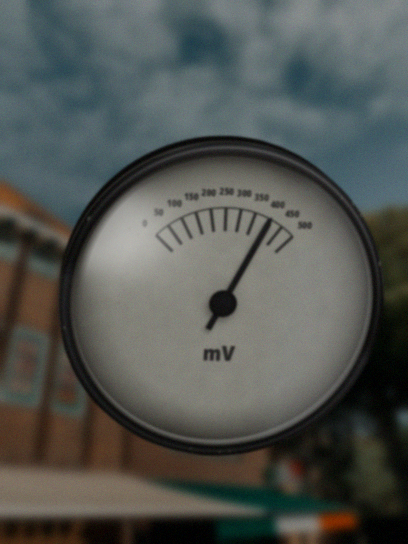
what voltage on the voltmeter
400 mV
